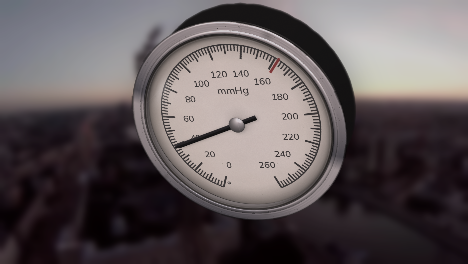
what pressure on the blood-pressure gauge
40 mmHg
